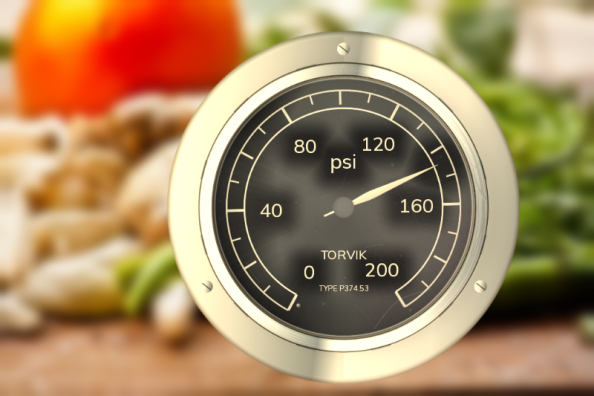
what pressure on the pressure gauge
145 psi
